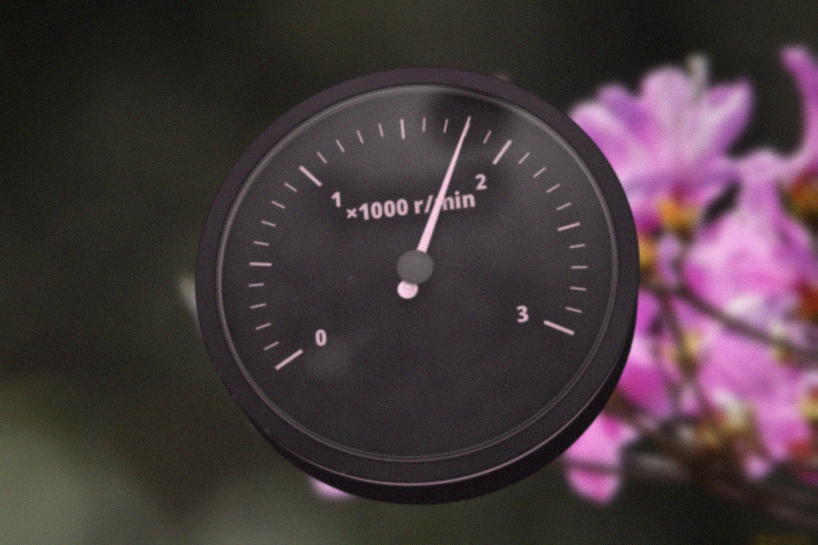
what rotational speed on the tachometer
1800 rpm
